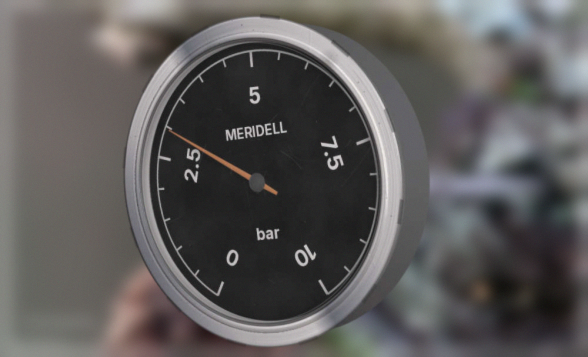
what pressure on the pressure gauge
3 bar
